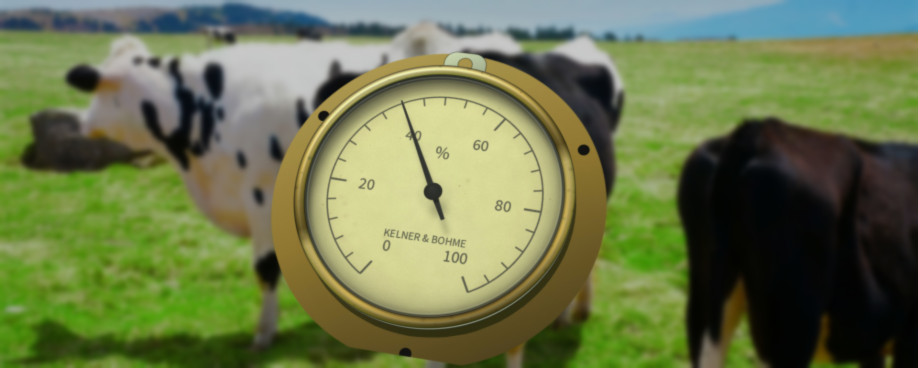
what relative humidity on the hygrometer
40 %
